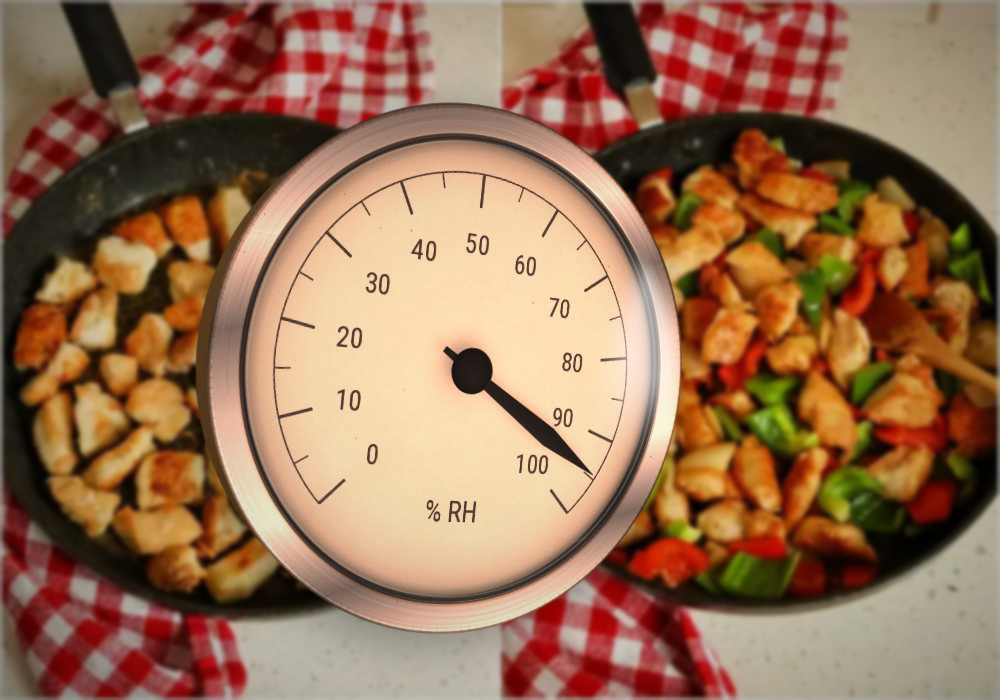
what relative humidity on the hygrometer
95 %
